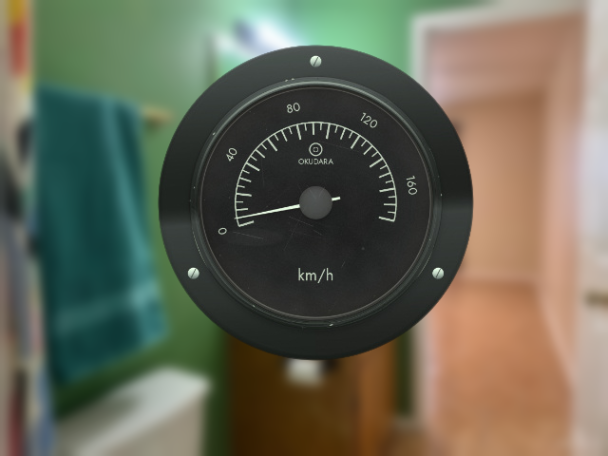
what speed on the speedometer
5 km/h
